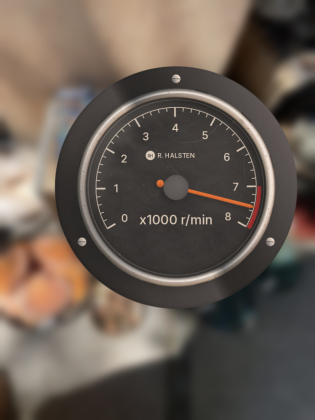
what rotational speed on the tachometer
7500 rpm
